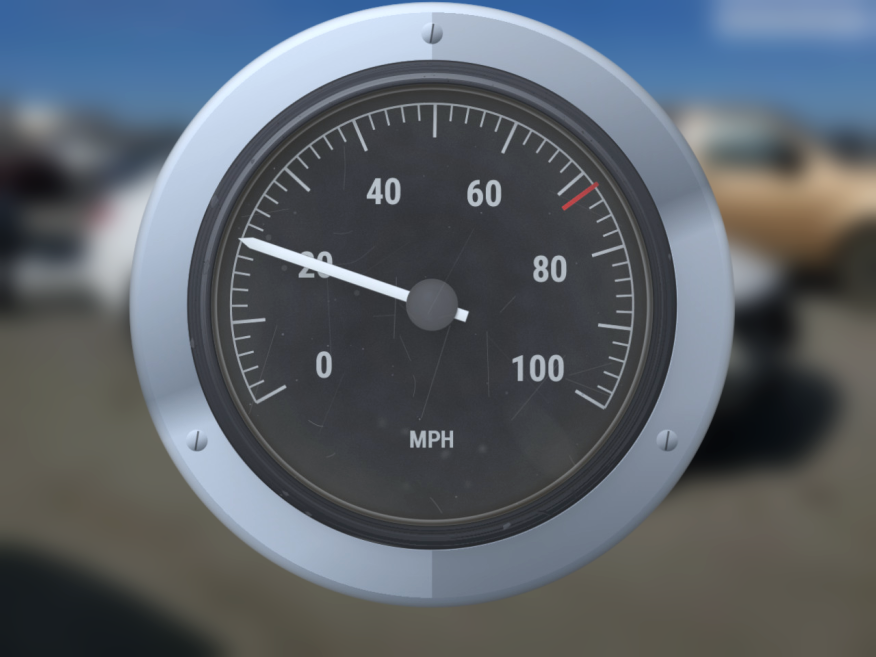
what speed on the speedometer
20 mph
